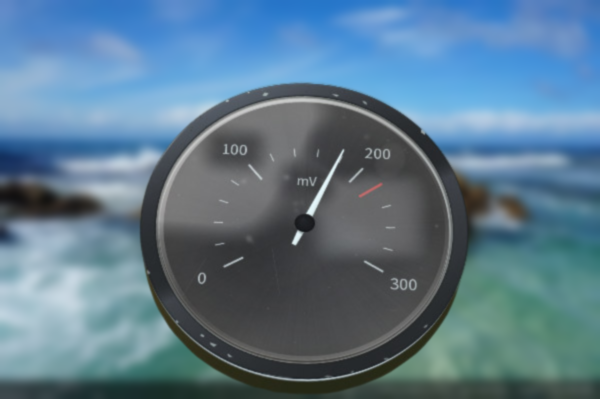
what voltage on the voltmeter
180 mV
